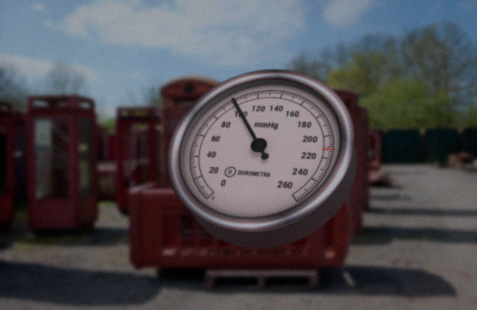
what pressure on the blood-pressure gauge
100 mmHg
